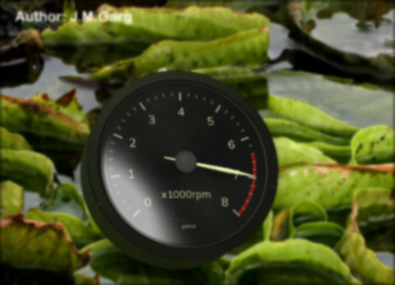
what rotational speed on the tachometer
7000 rpm
